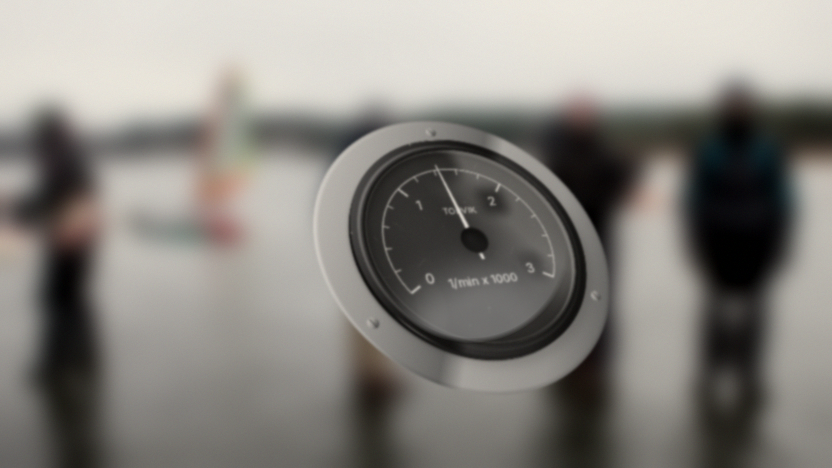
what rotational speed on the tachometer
1400 rpm
